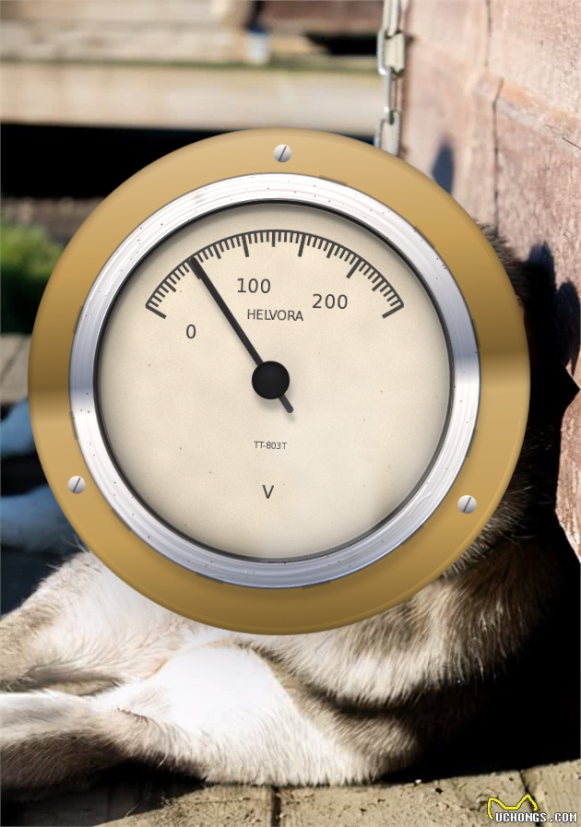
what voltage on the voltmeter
55 V
